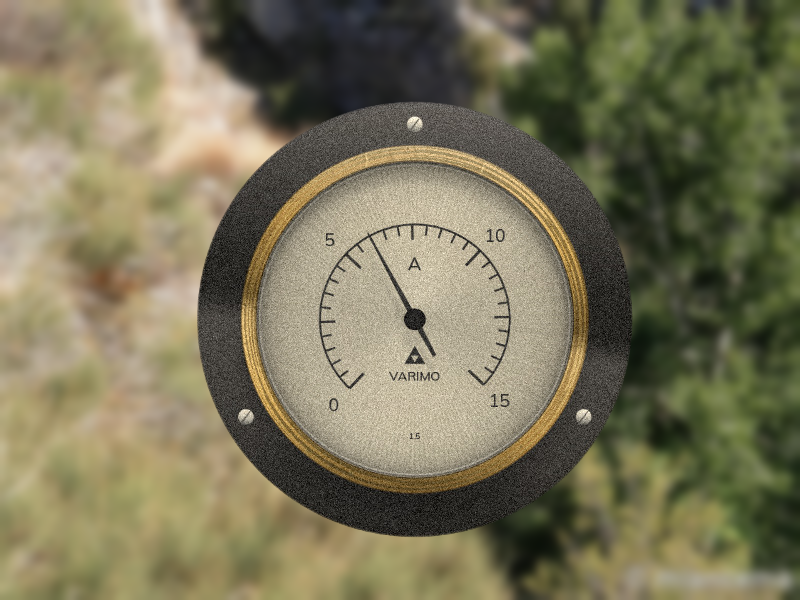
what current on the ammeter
6 A
